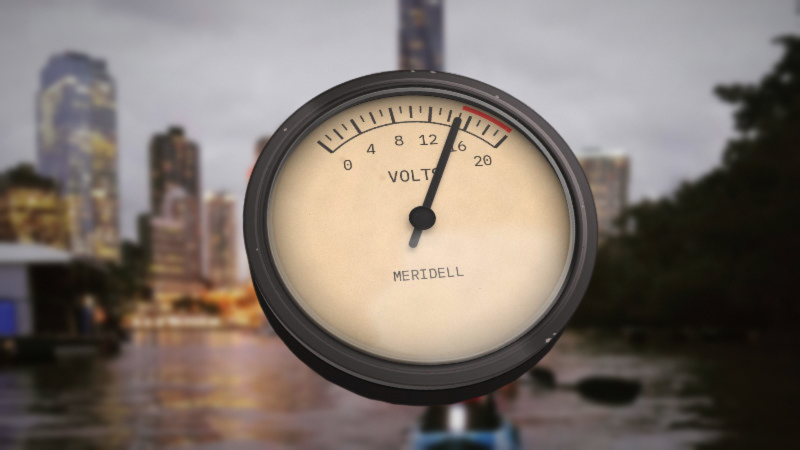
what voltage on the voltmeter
15 V
